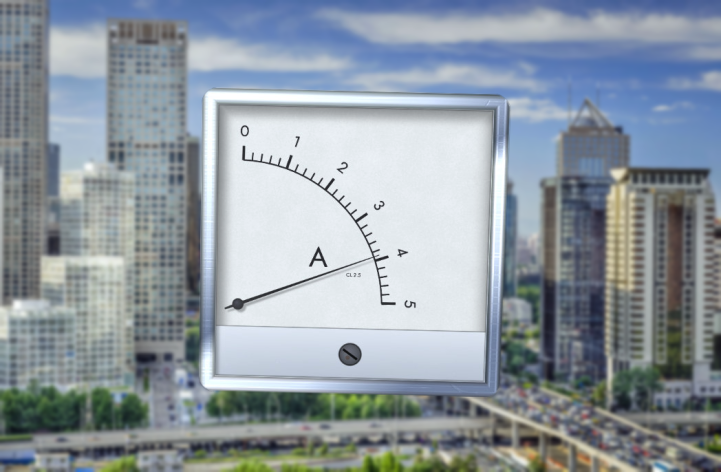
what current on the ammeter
3.9 A
